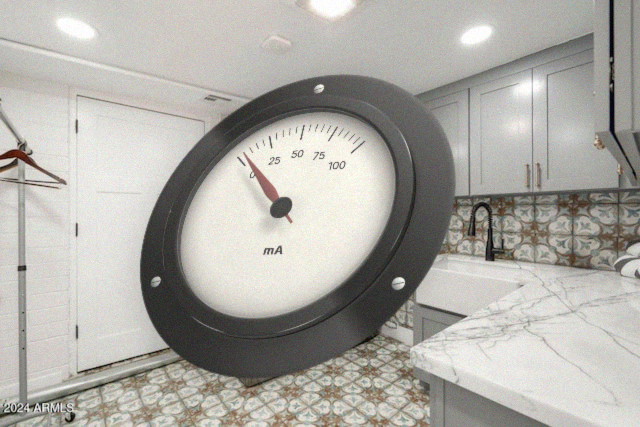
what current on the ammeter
5 mA
